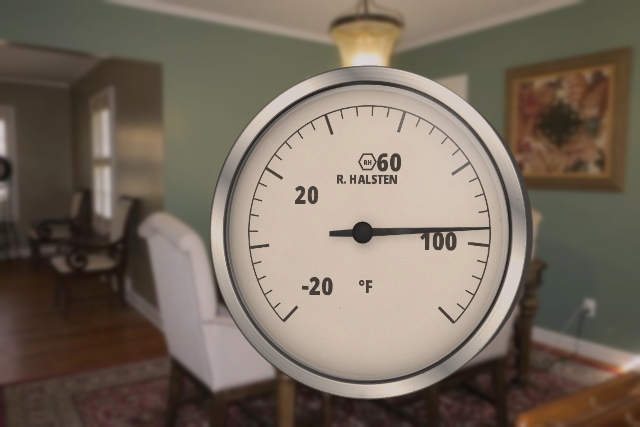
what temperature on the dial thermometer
96 °F
